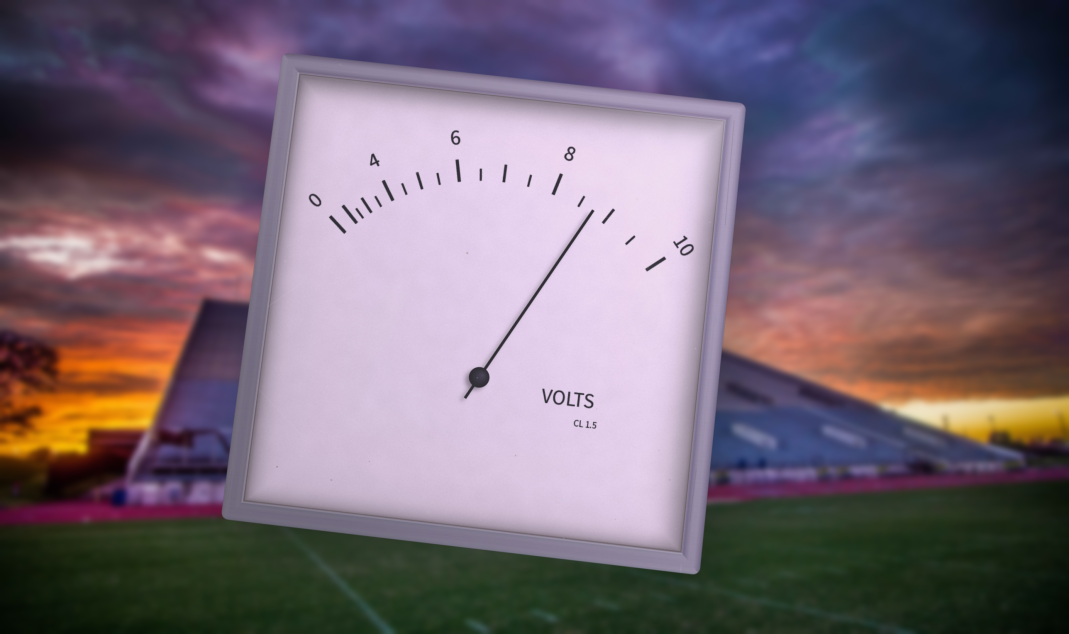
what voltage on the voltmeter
8.75 V
